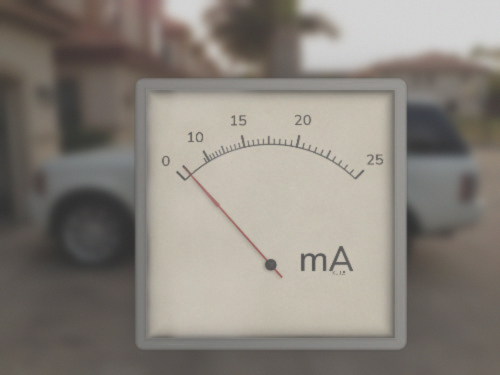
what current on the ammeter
5 mA
